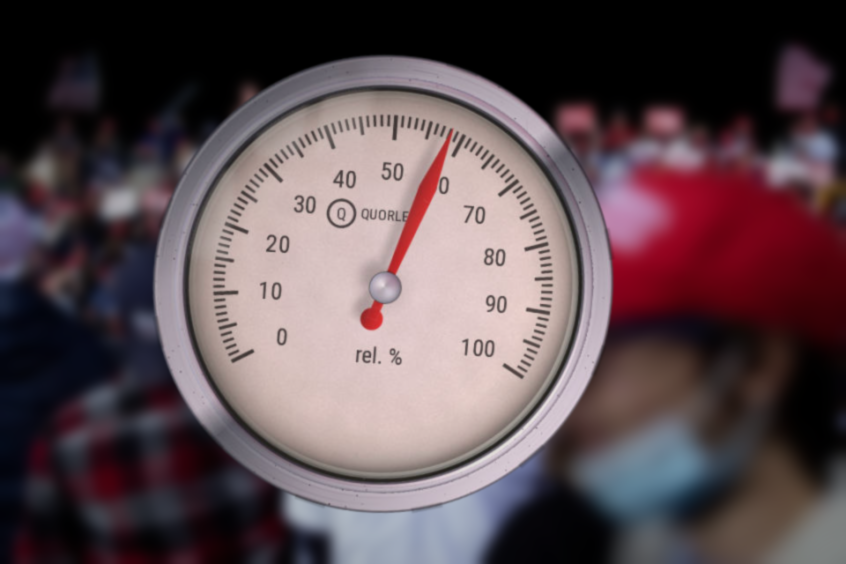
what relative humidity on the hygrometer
58 %
